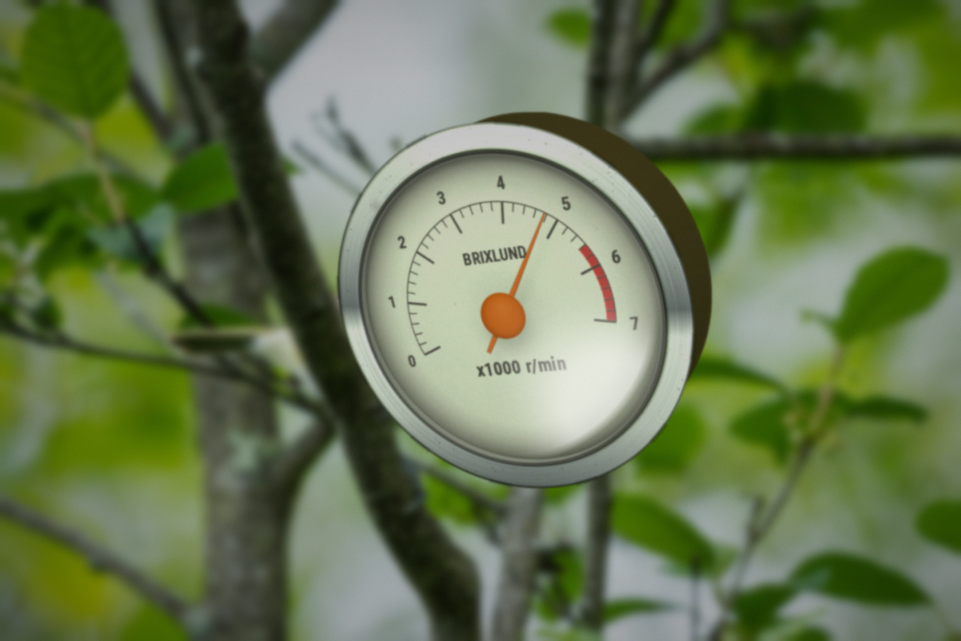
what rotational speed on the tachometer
4800 rpm
